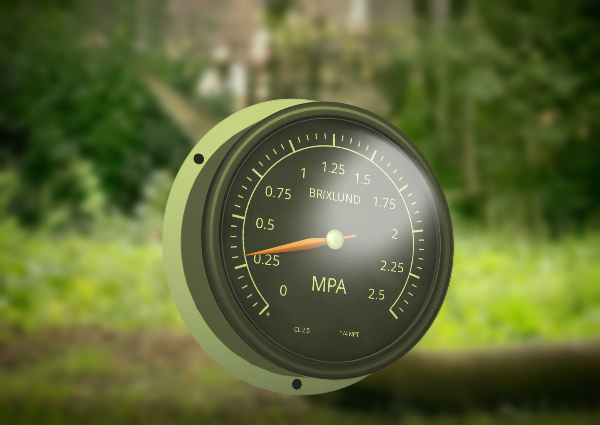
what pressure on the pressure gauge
0.3 MPa
